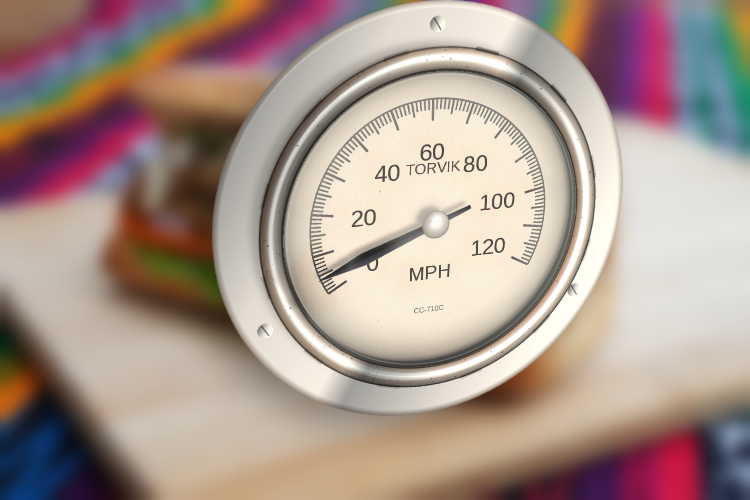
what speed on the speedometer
5 mph
